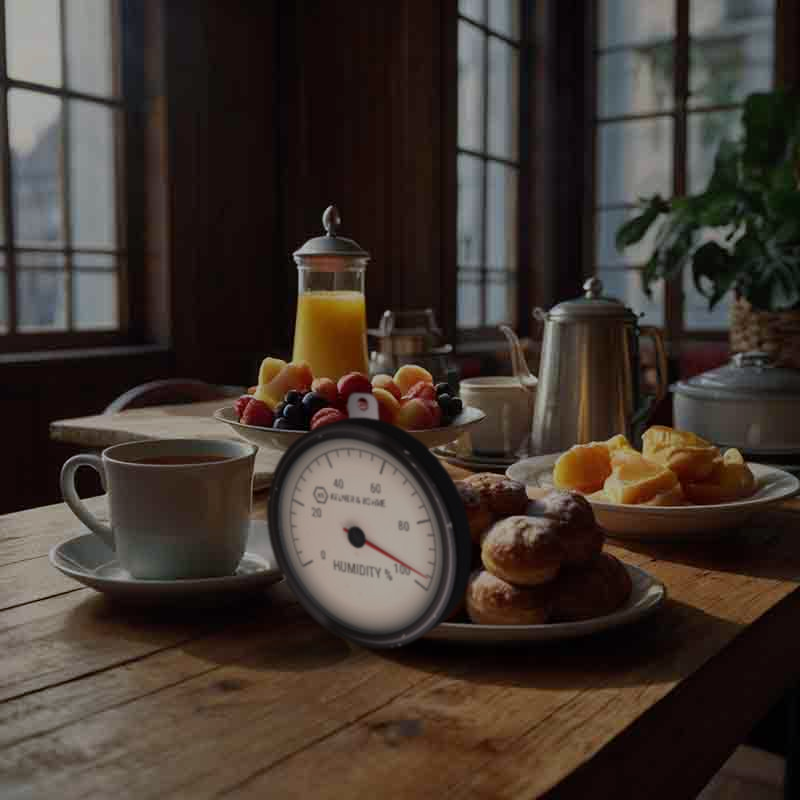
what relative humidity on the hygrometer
96 %
